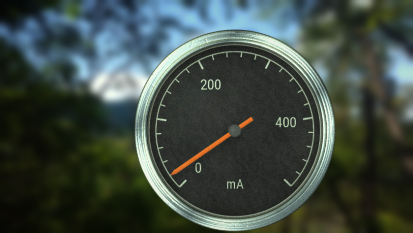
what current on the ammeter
20 mA
